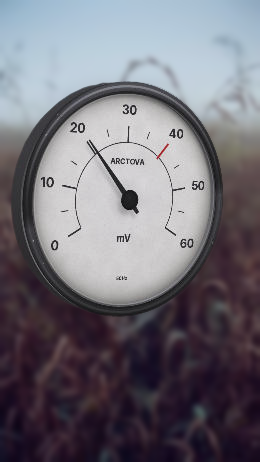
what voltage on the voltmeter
20 mV
